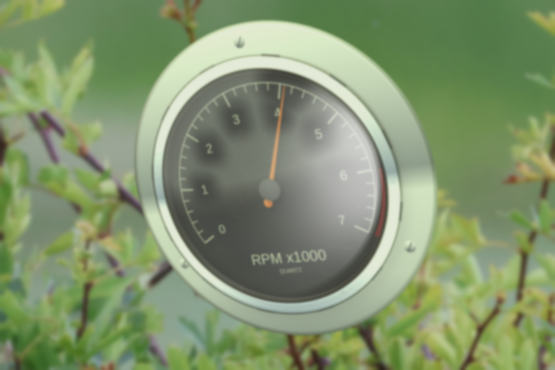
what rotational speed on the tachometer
4100 rpm
